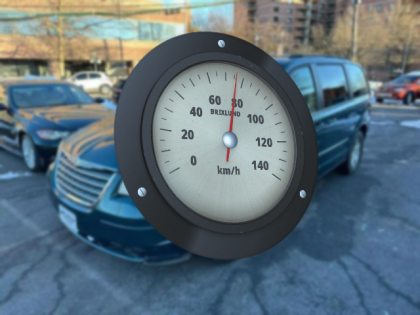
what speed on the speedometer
75 km/h
